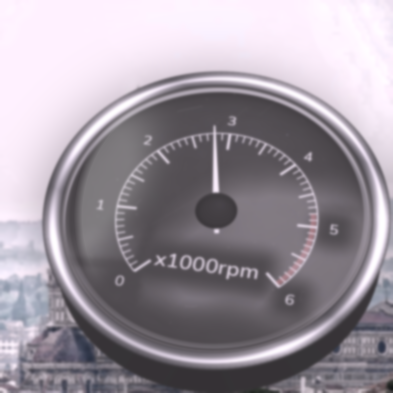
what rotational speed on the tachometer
2800 rpm
